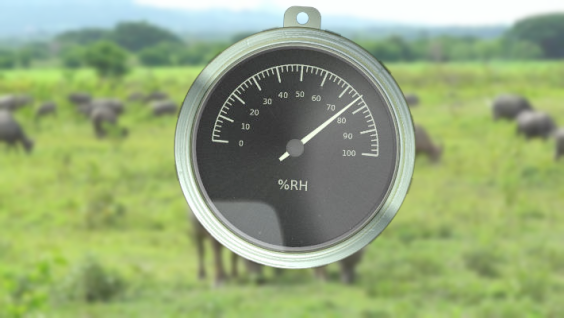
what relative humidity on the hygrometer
76 %
